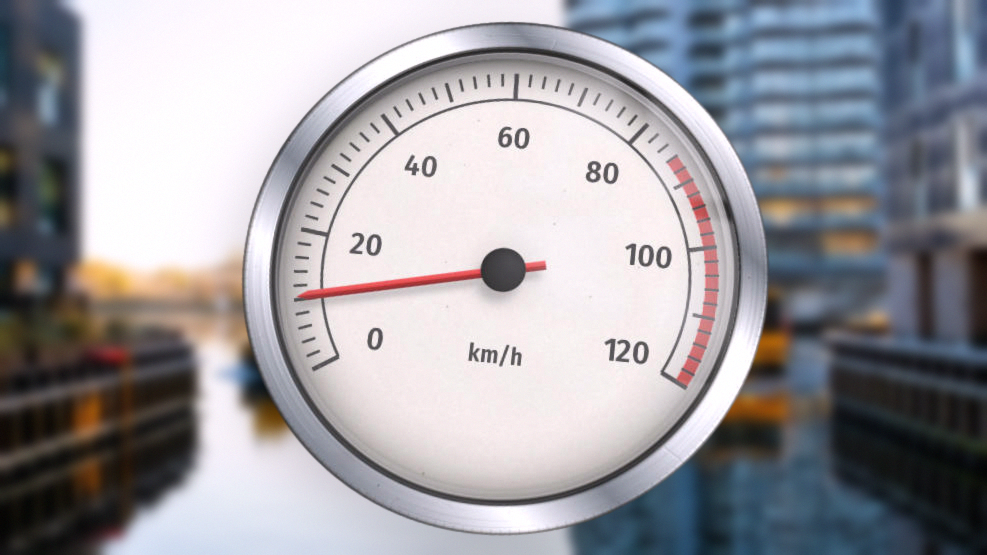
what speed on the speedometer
10 km/h
